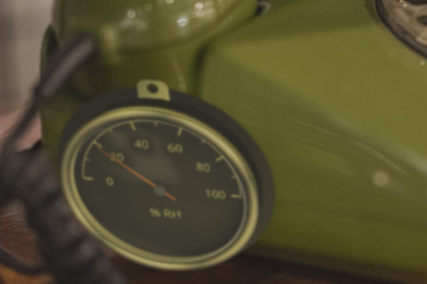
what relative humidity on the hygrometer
20 %
